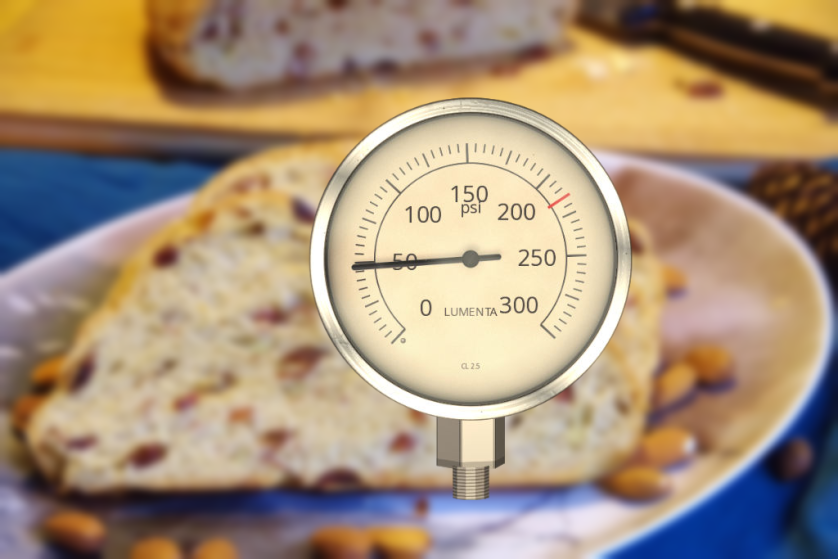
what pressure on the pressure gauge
47.5 psi
